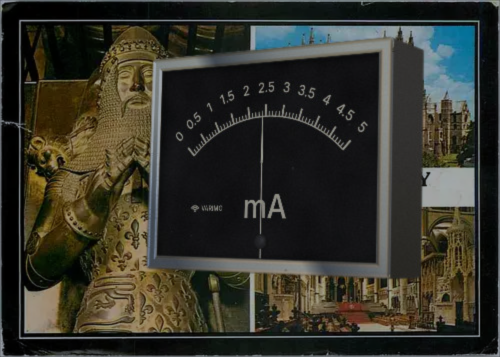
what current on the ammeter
2.5 mA
